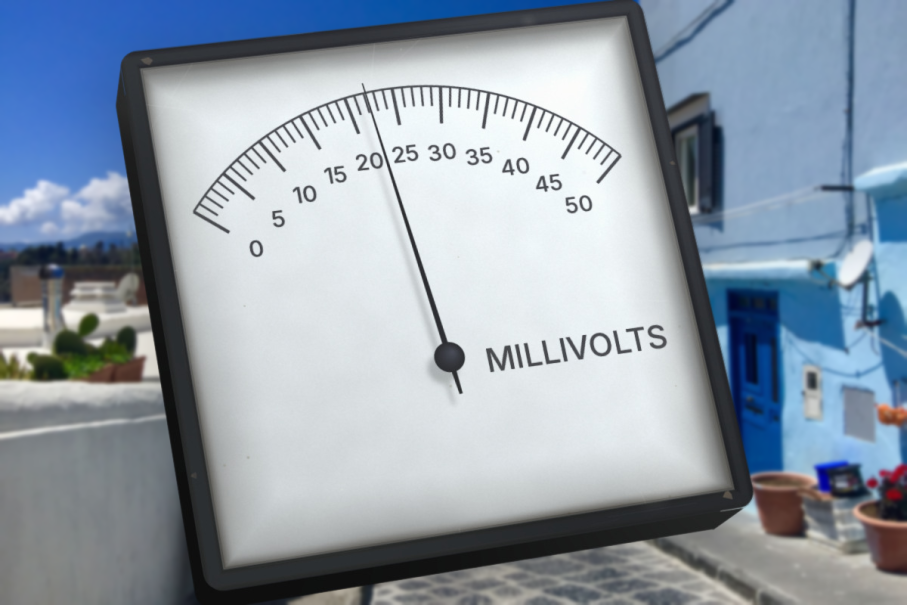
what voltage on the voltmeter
22 mV
